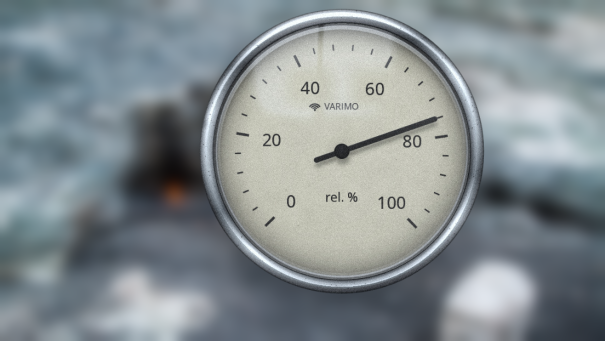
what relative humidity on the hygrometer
76 %
